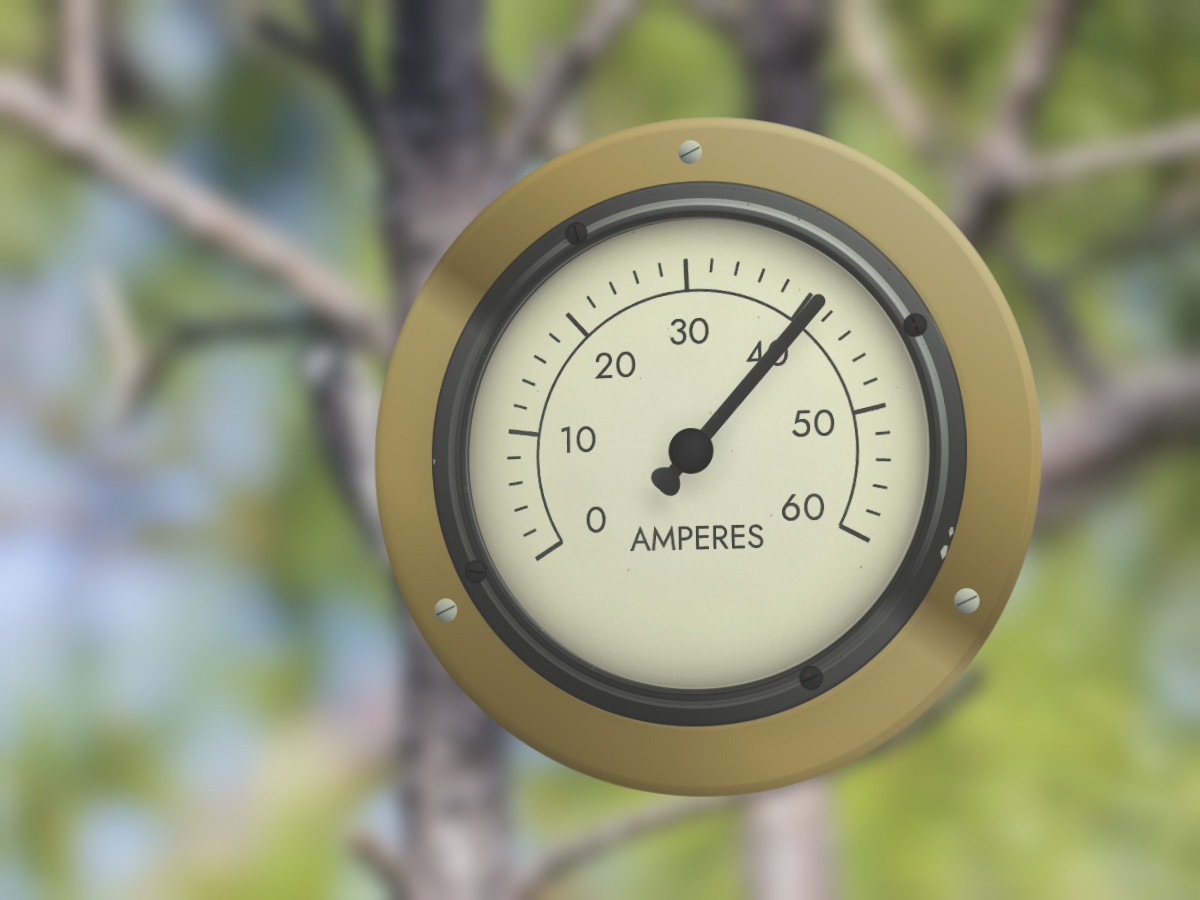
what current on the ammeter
41 A
